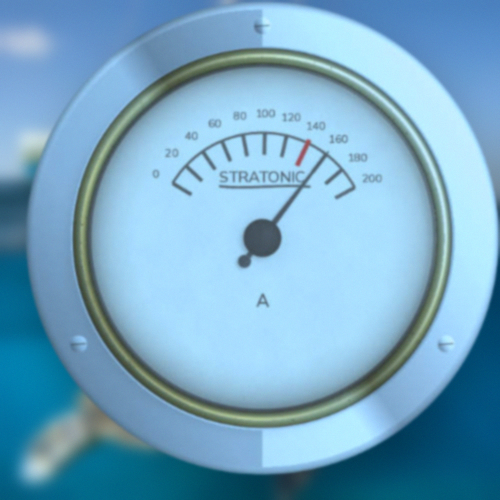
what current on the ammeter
160 A
